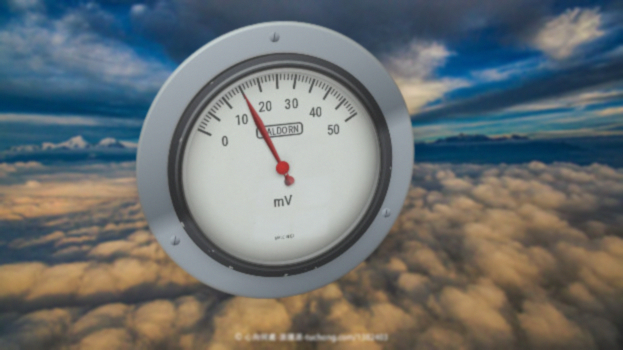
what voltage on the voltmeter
15 mV
